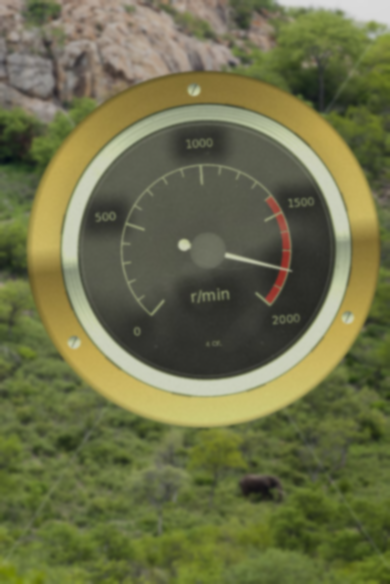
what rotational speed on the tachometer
1800 rpm
